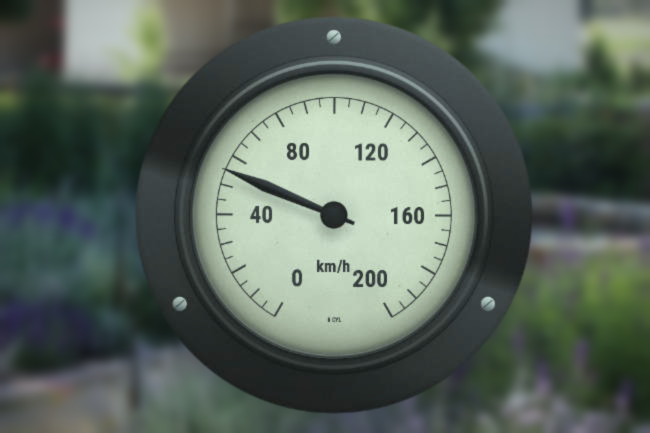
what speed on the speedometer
55 km/h
